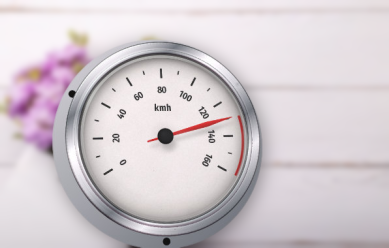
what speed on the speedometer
130 km/h
